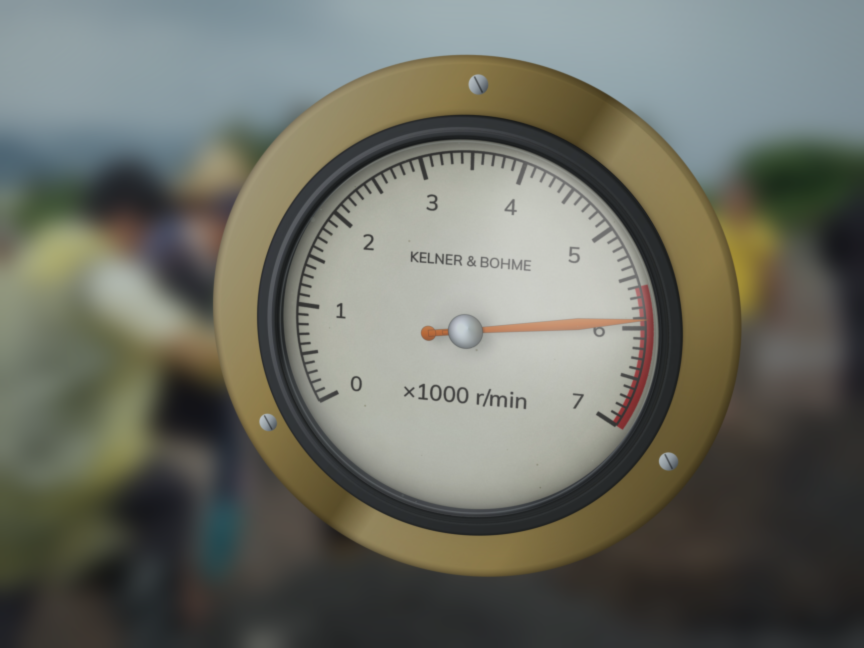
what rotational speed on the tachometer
5900 rpm
